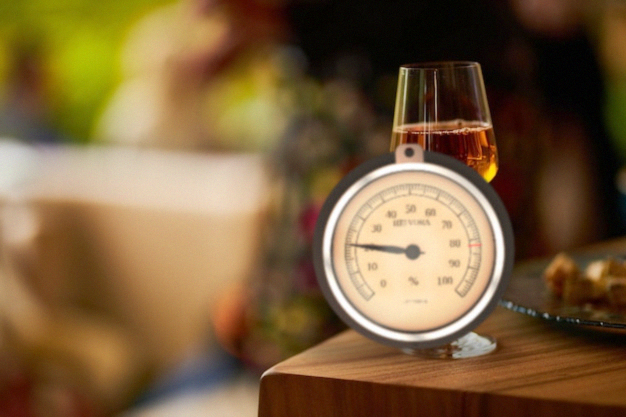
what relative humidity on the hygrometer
20 %
